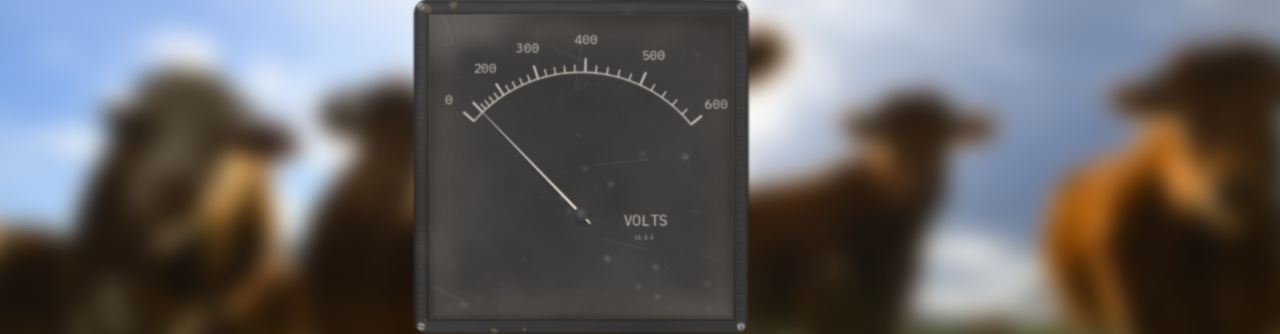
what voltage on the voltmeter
100 V
